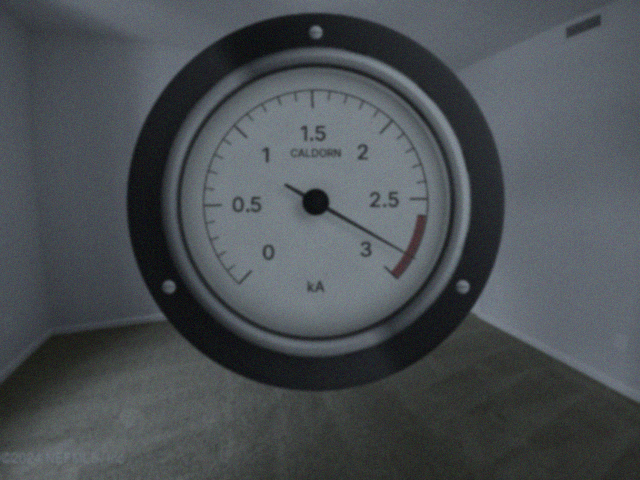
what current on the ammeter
2.85 kA
